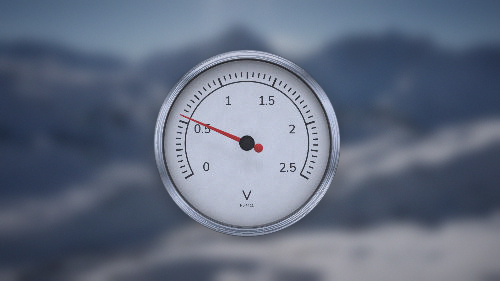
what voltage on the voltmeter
0.55 V
